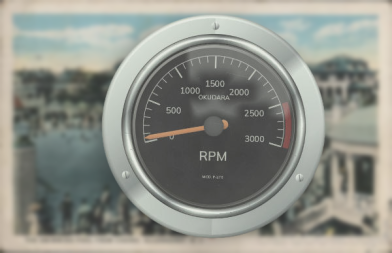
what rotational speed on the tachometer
50 rpm
